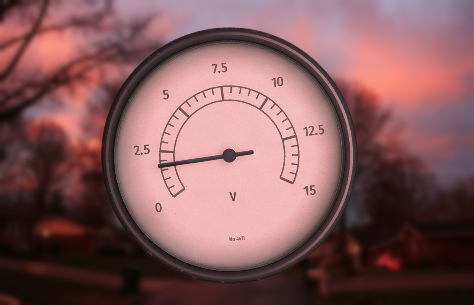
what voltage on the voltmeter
1.75 V
